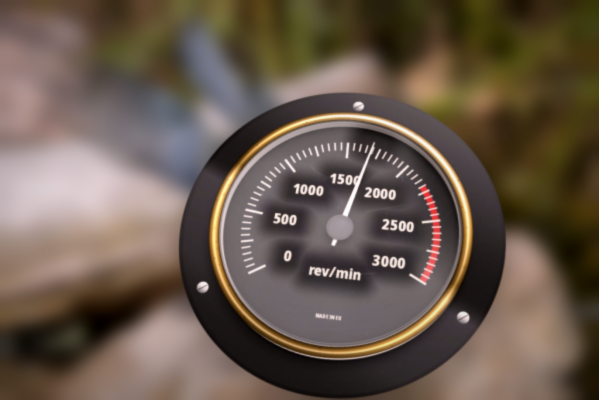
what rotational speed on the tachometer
1700 rpm
